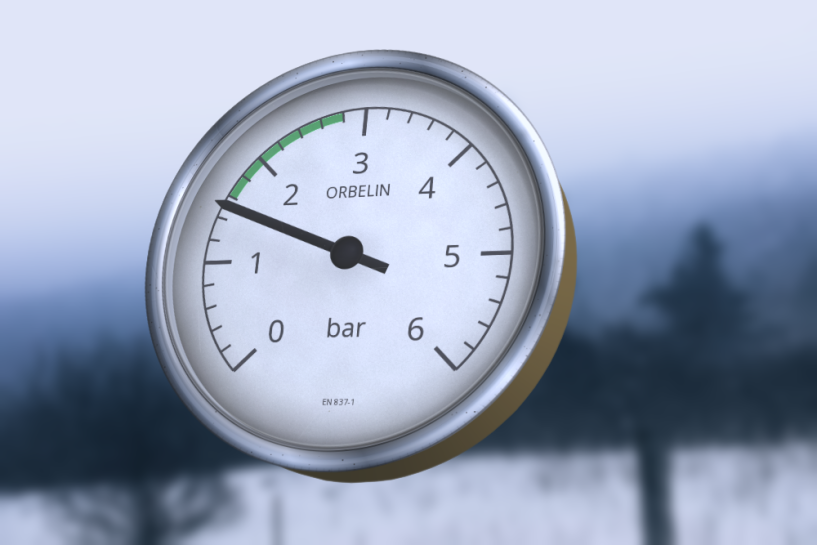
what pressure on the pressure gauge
1.5 bar
